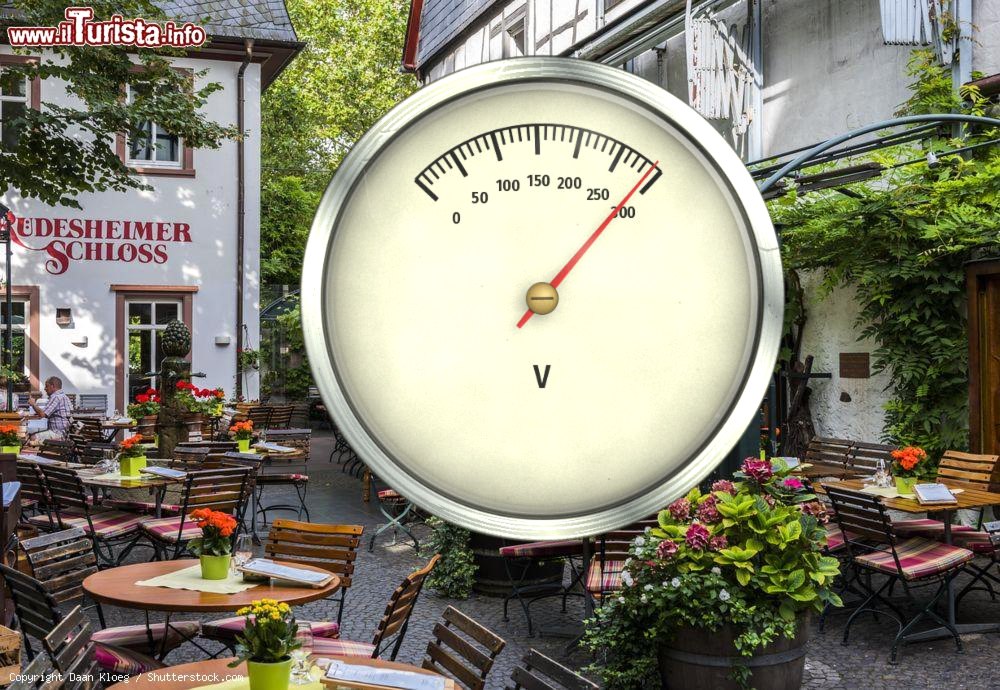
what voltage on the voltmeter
290 V
